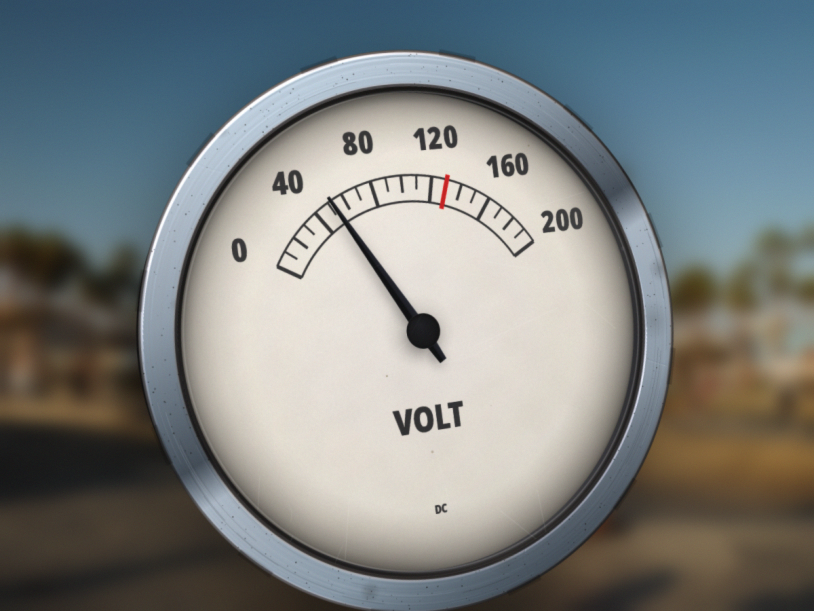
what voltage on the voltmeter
50 V
